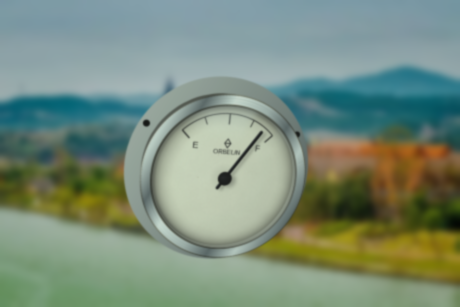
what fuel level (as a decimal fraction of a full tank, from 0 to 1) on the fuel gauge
0.875
